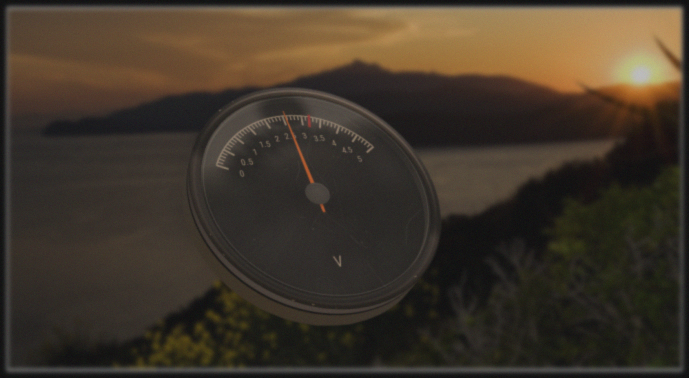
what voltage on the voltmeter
2.5 V
